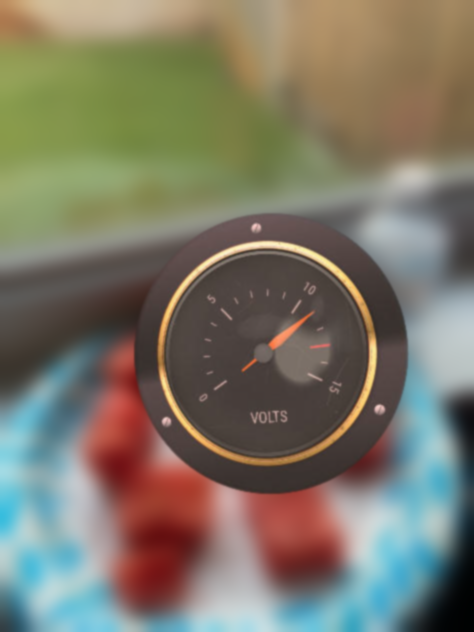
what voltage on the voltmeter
11 V
